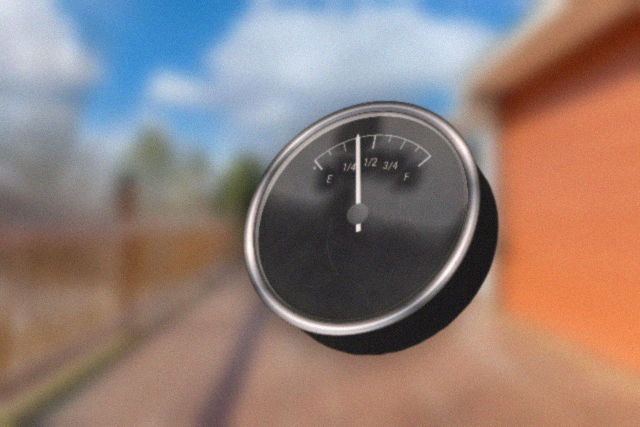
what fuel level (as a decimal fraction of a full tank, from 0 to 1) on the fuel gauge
0.375
